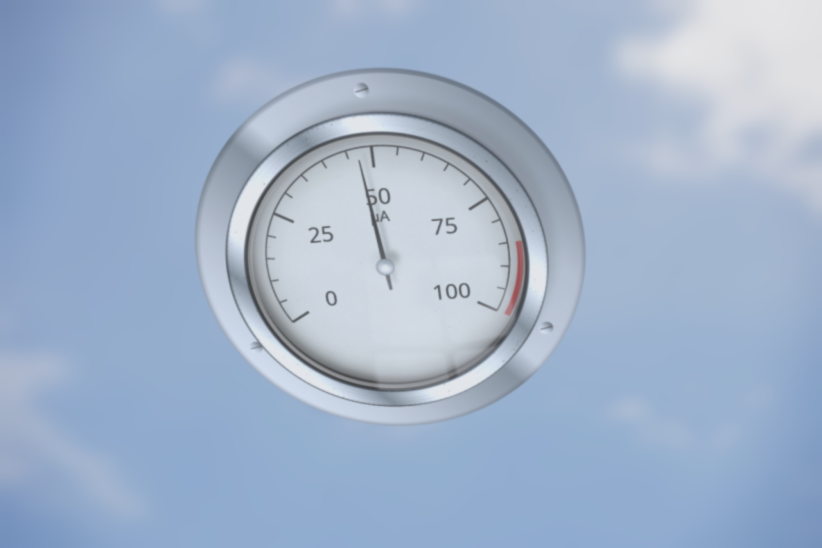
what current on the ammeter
47.5 µA
